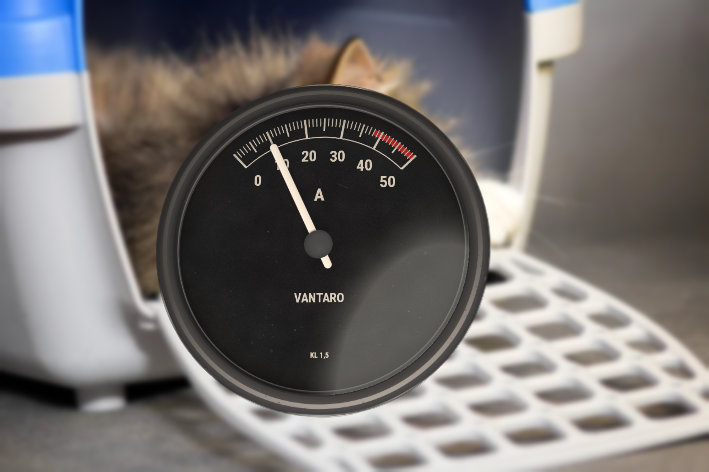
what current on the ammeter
10 A
